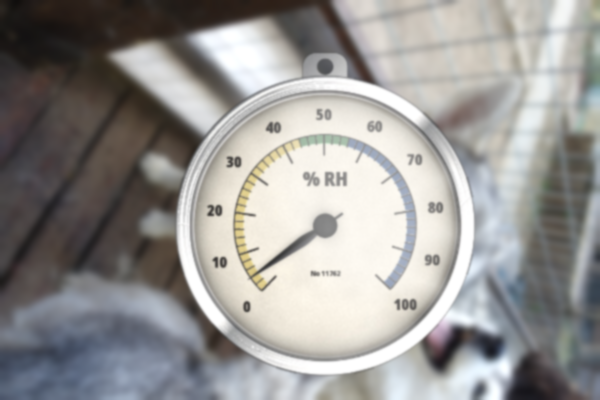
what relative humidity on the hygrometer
4 %
